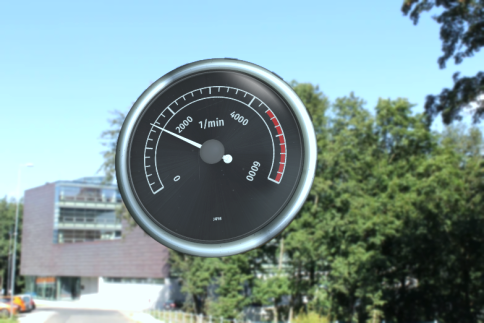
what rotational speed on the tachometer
1500 rpm
